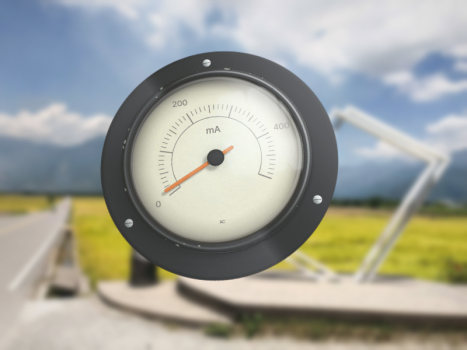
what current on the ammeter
10 mA
